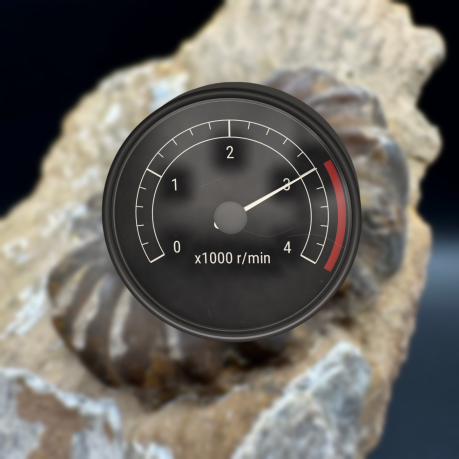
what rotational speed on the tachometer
3000 rpm
